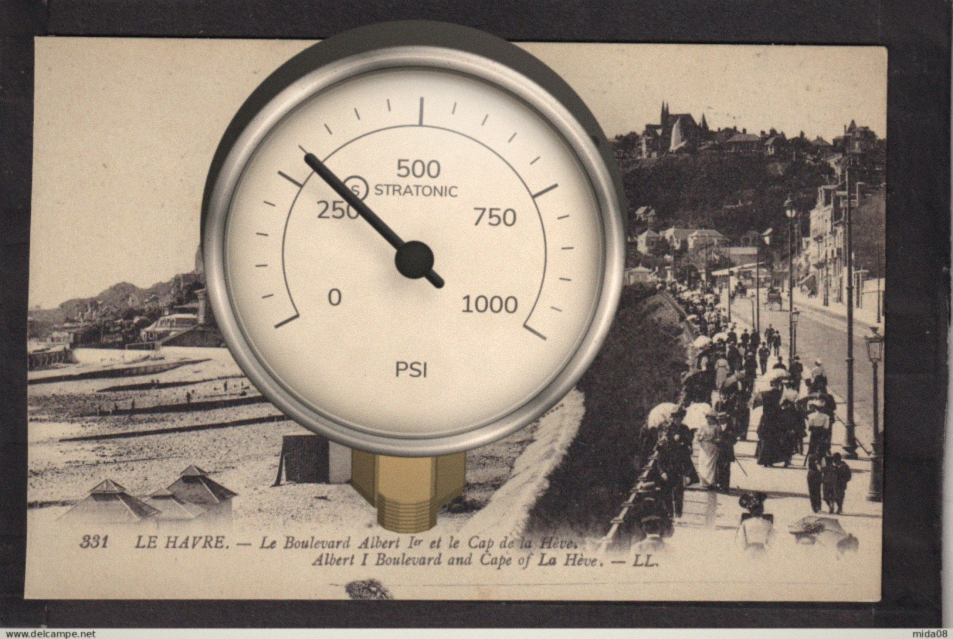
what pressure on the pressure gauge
300 psi
